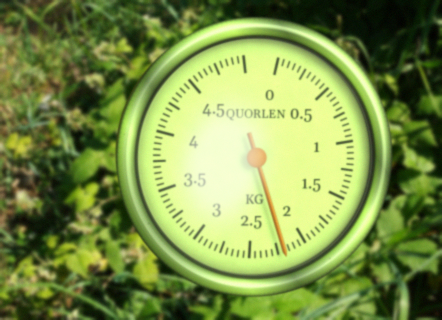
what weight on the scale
2.2 kg
